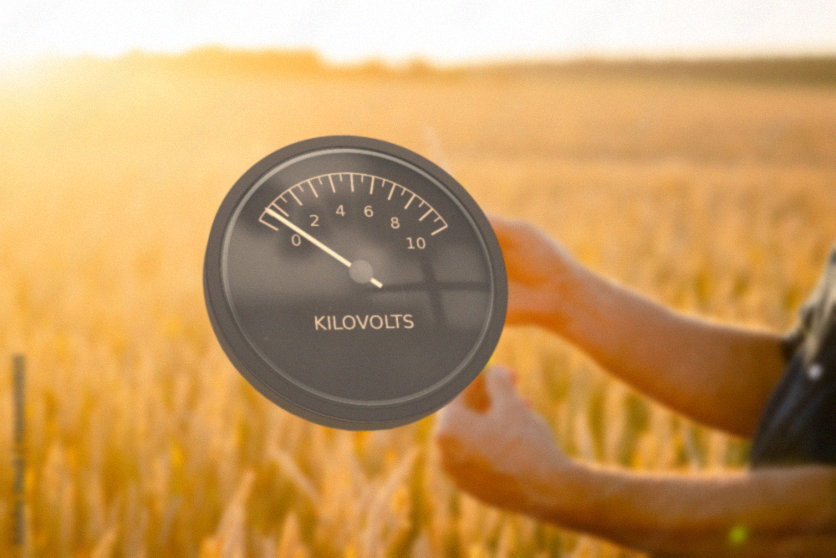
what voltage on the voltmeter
0.5 kV
